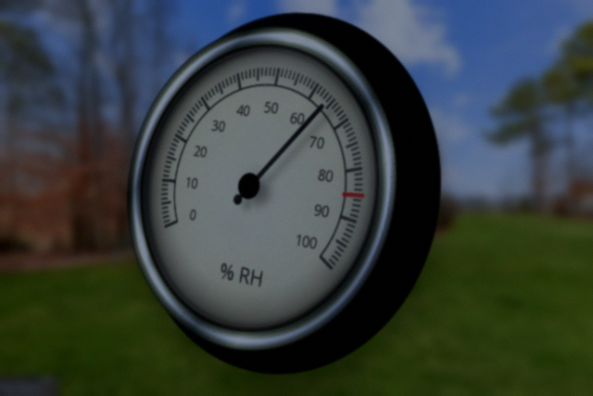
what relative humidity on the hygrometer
65 %
